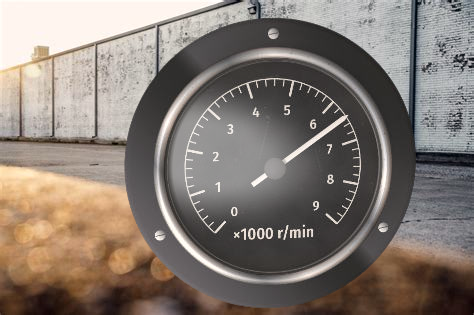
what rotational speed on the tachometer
6400 rpm
